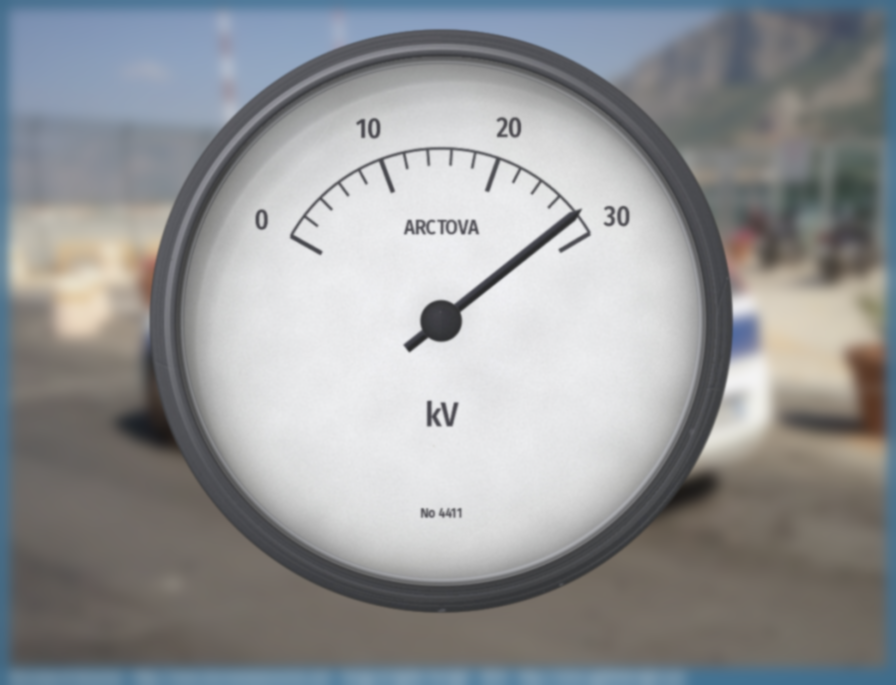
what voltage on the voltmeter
28 kV
